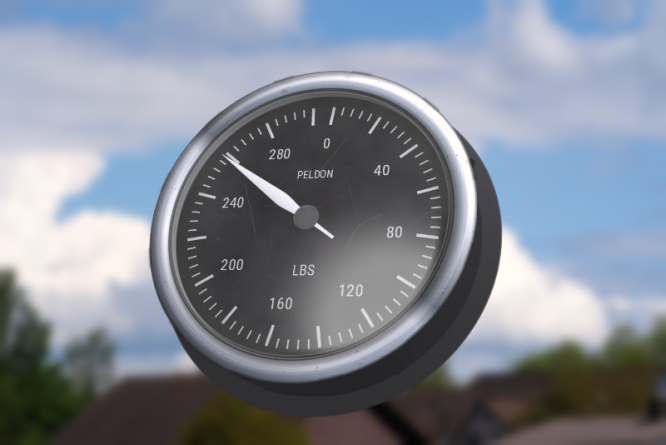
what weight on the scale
258 lb
